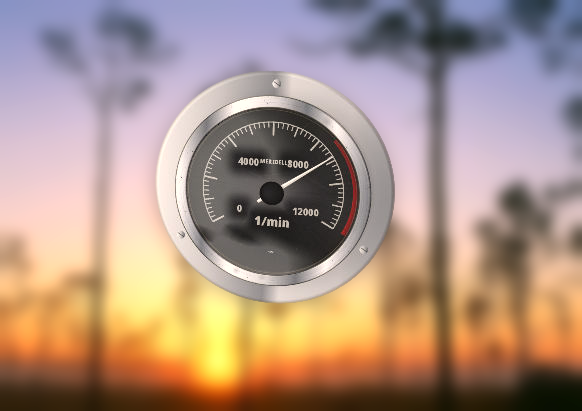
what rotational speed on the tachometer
8800 rpm
